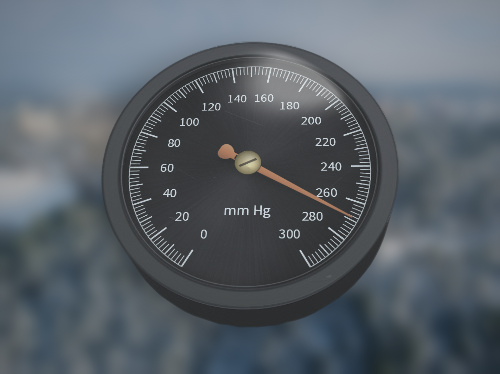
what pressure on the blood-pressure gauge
270 mmHg
